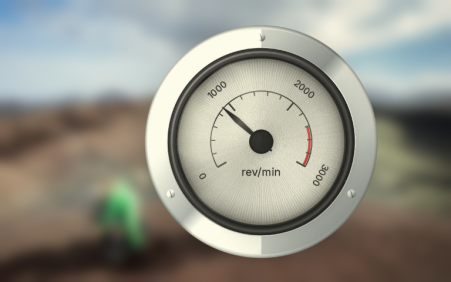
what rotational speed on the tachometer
900 rpm
